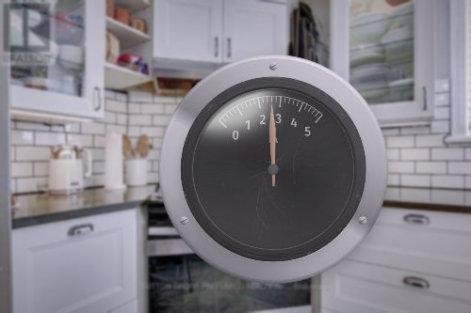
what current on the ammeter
2.6 kA
